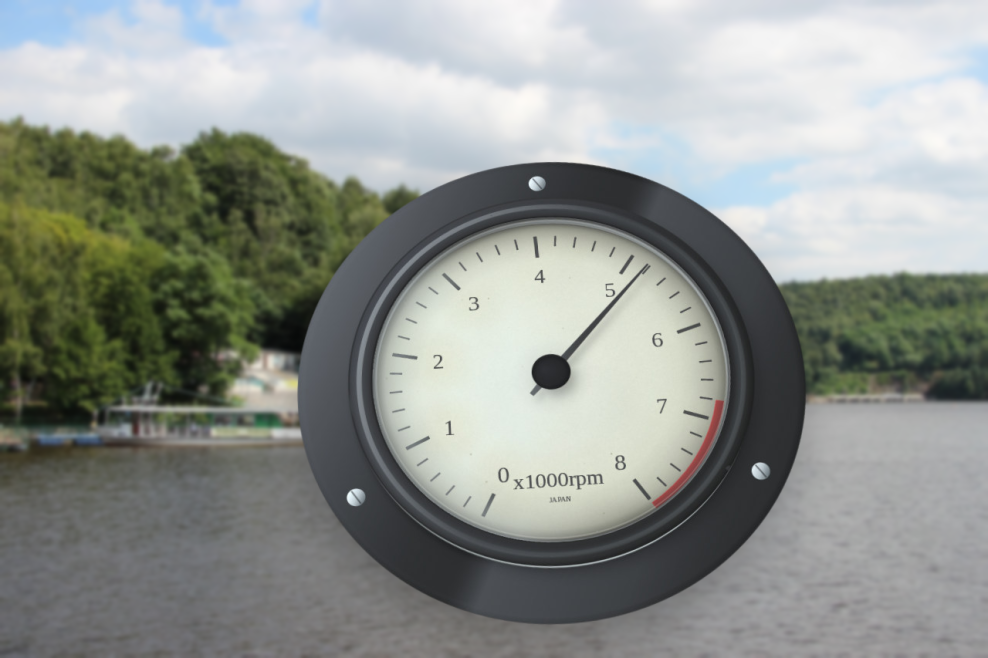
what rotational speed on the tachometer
5200 rpm
